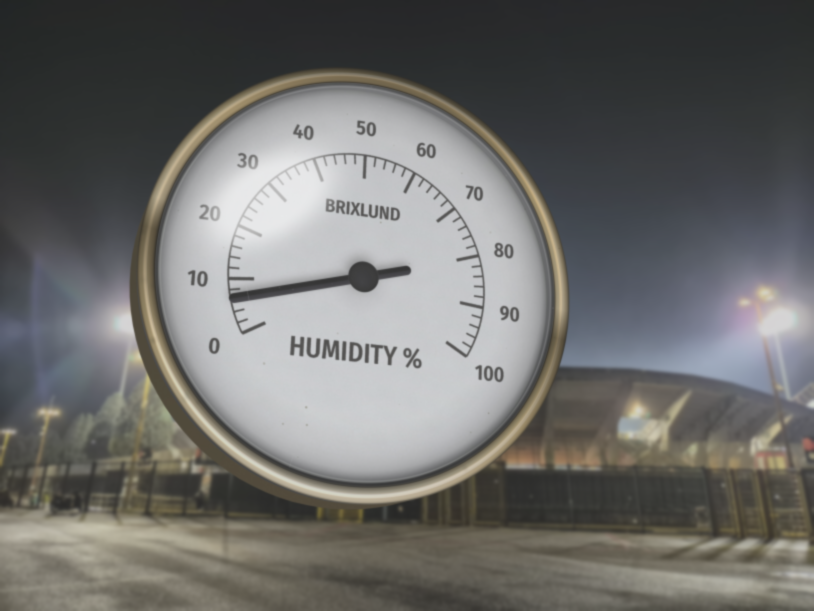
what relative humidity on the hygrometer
6 %
